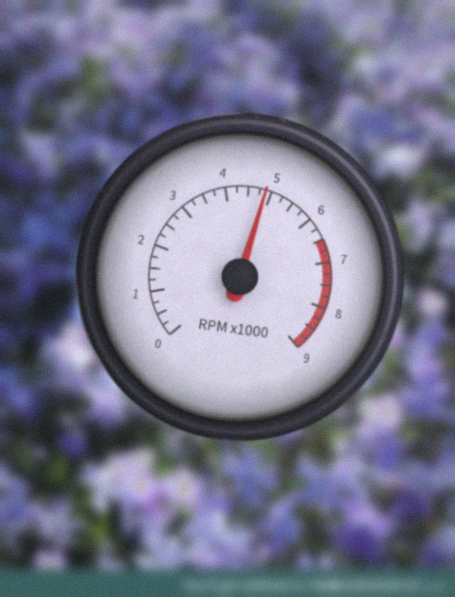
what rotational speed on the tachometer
4875 rpm
